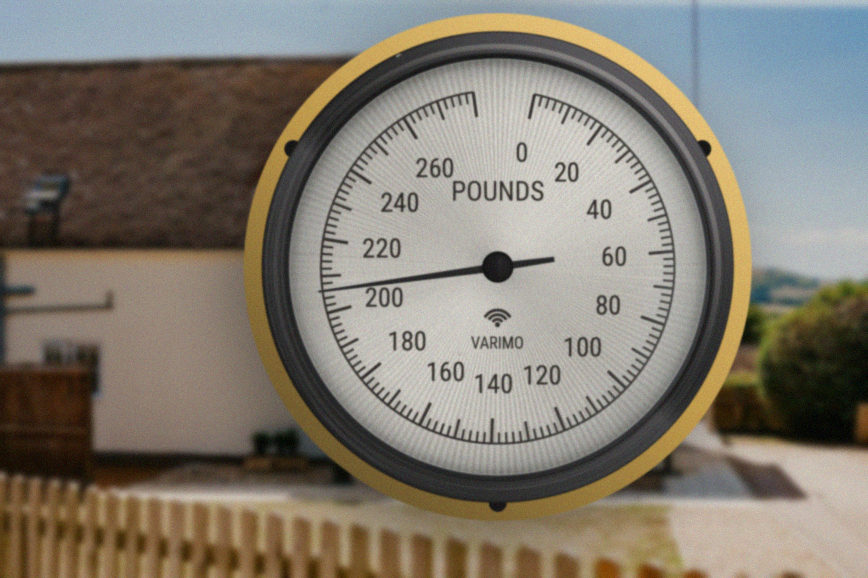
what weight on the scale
206 lb
